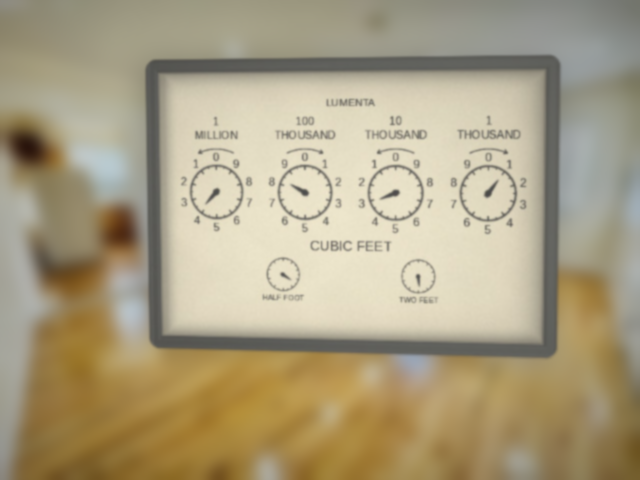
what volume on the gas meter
383100 ft³
